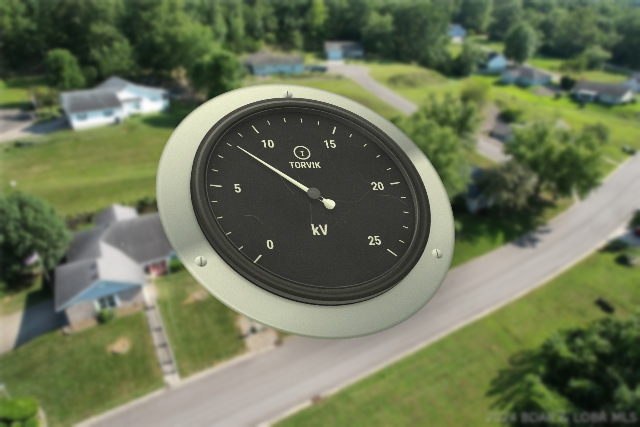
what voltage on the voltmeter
8 kV
